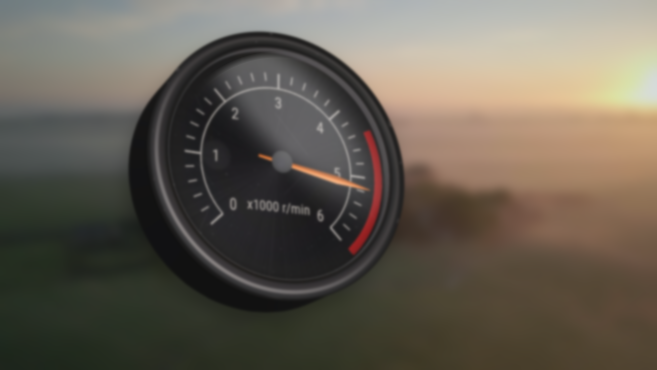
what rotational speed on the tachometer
5200 rpm
